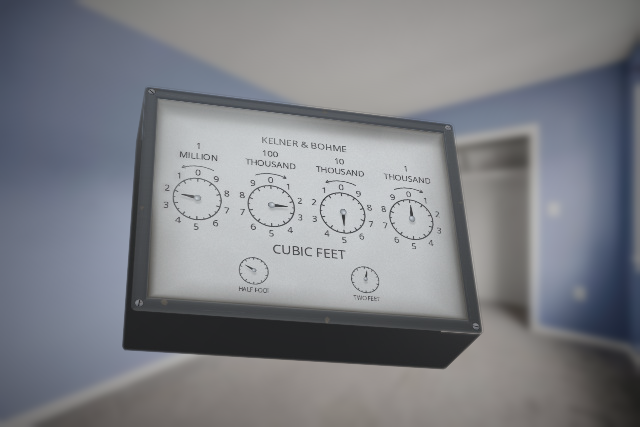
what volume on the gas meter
225000 ft³
